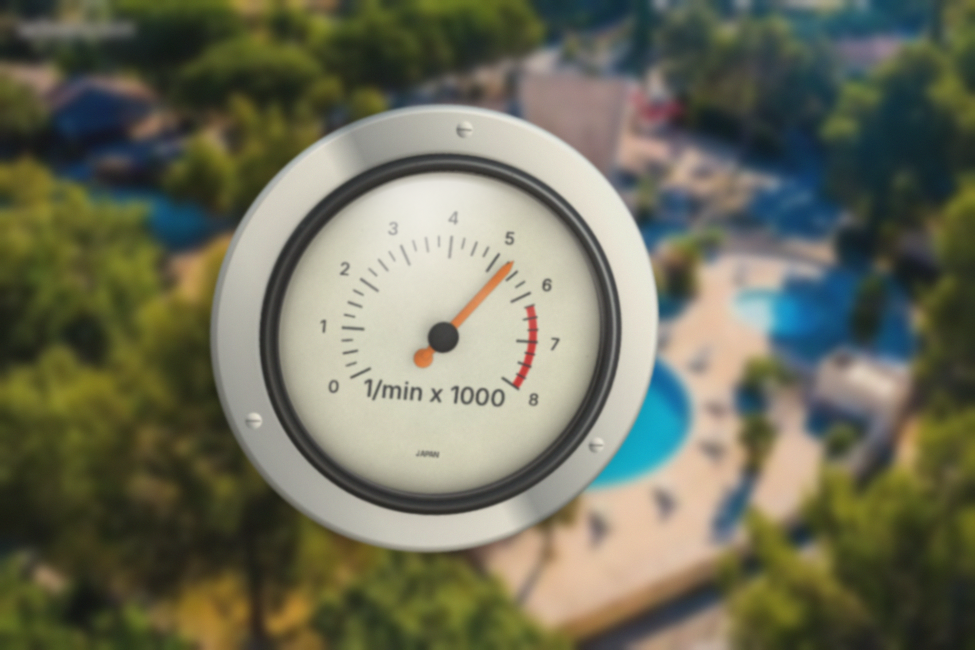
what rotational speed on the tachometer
5250 rpm
